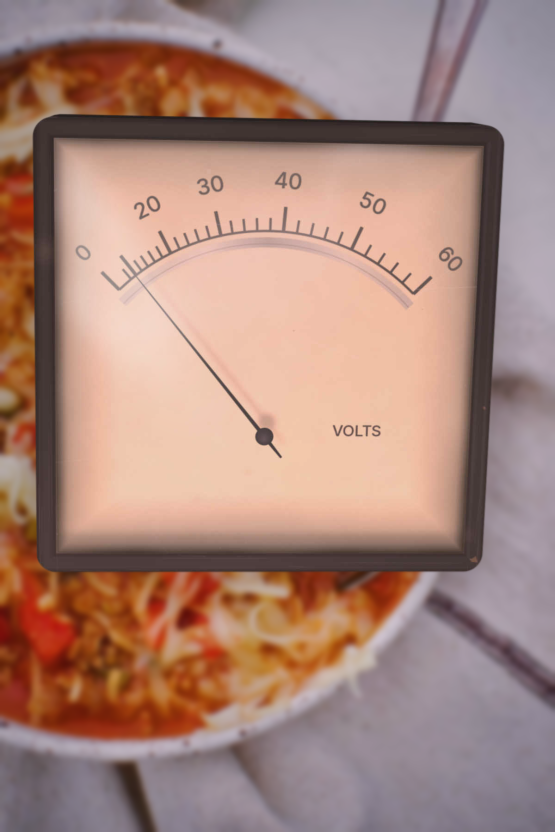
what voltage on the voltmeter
10 V
